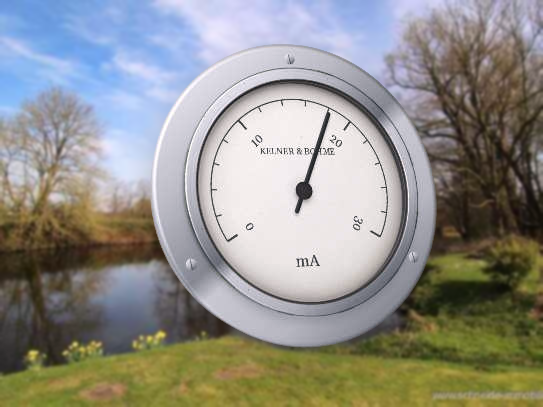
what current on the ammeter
18 mA
